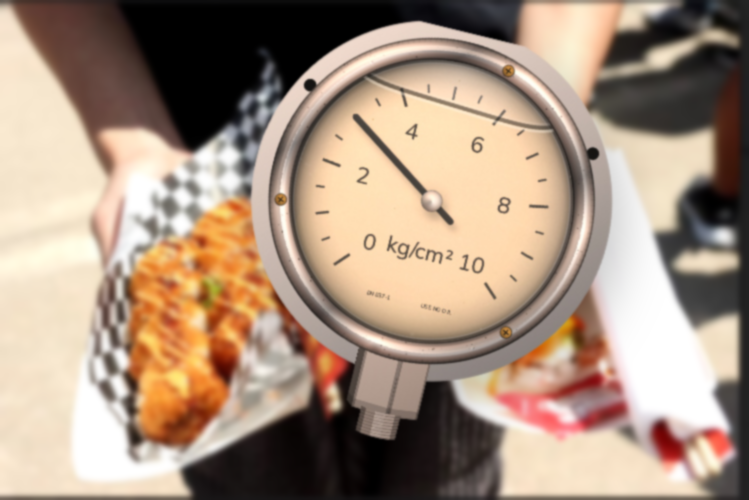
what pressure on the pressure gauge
3 kg/cm²
